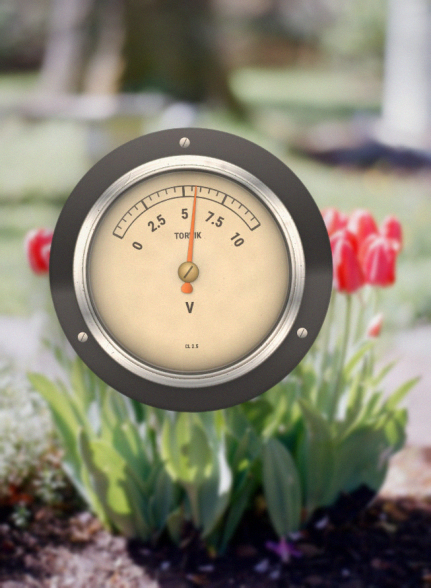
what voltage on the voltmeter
5.75 V
